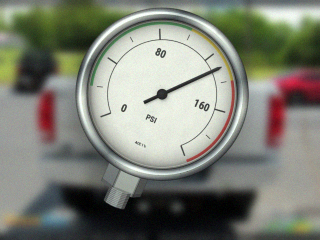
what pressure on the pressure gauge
130 psi
